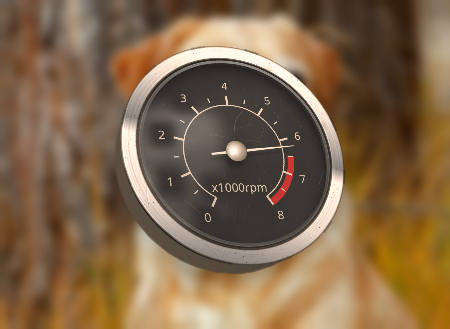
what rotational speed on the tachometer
6250 rpm
